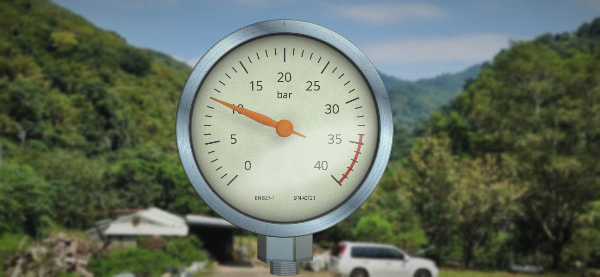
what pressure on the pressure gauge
10 bar
